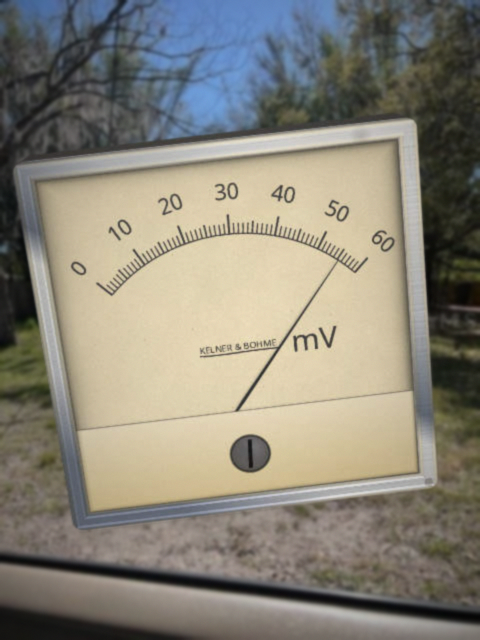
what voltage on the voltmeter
55 mV
